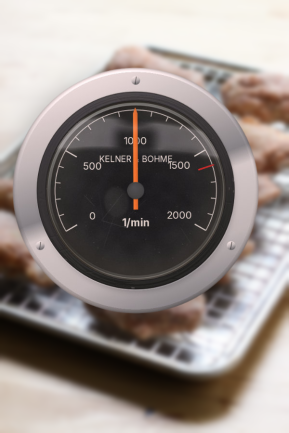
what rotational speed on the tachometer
1000 rpm
